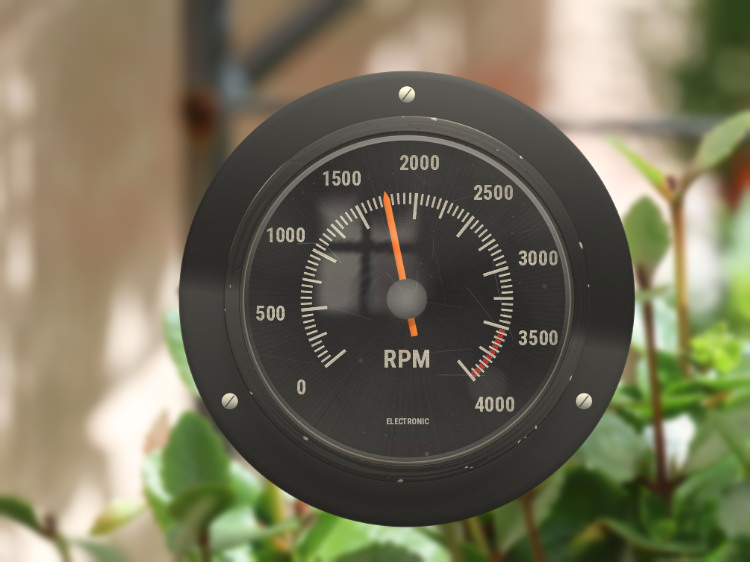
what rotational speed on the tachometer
1750 rpm
